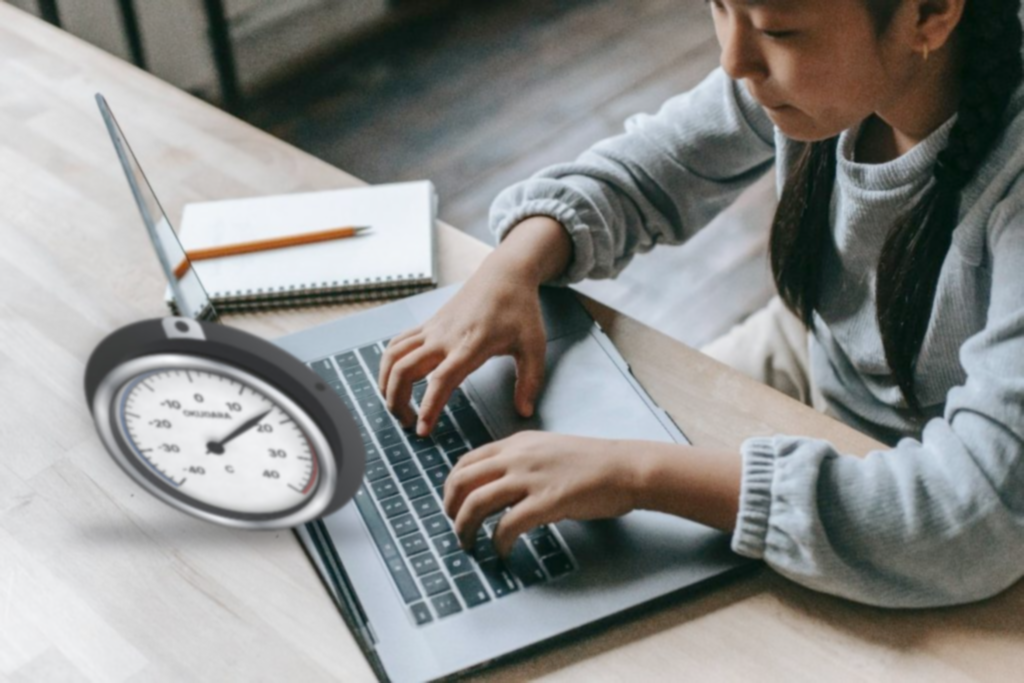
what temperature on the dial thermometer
16 °C
